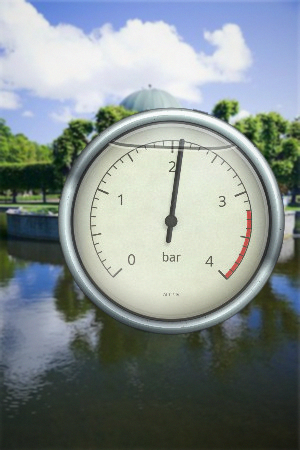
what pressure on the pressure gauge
2.1 bar
